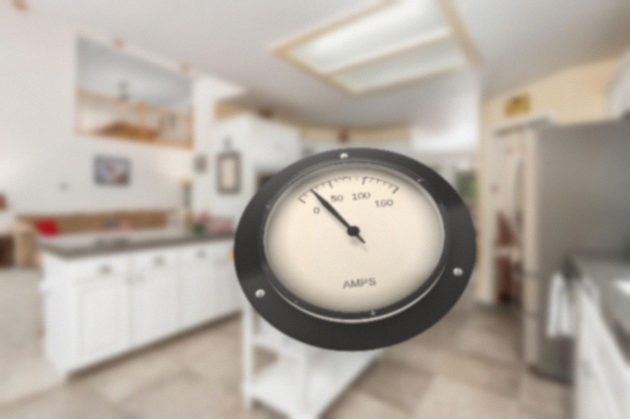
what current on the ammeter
20 A
